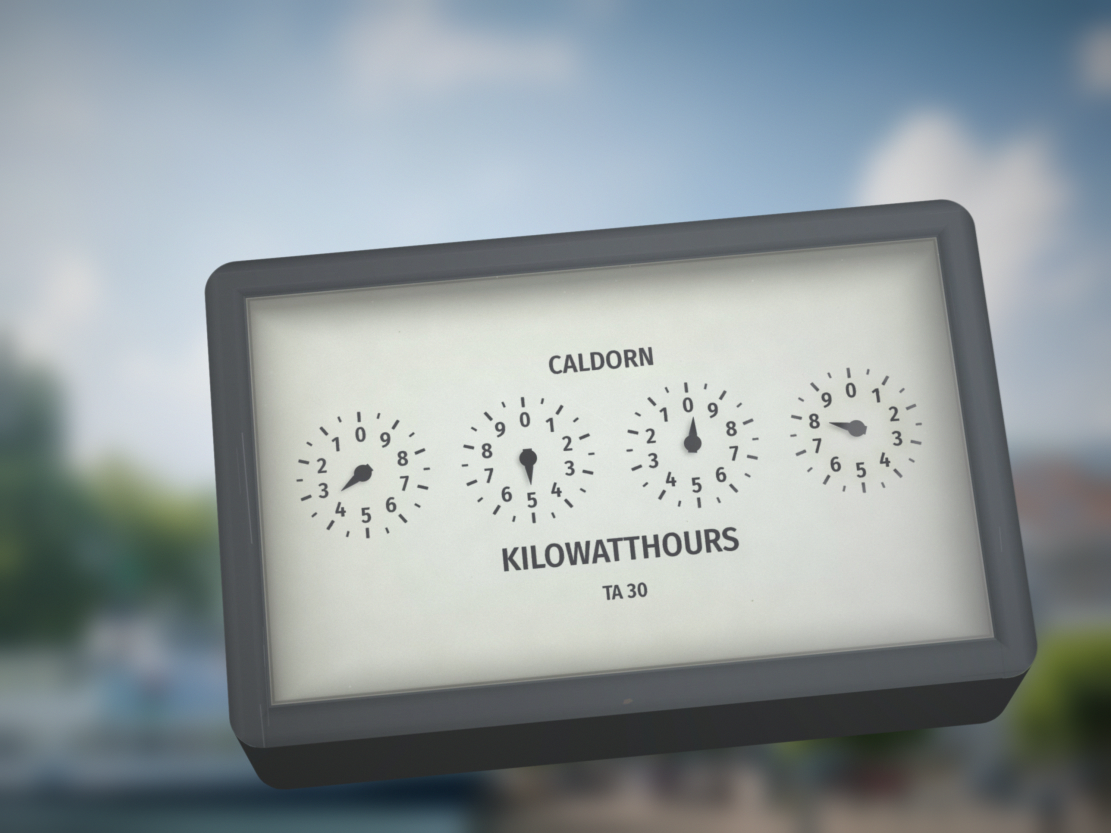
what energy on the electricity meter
3498 kWh
